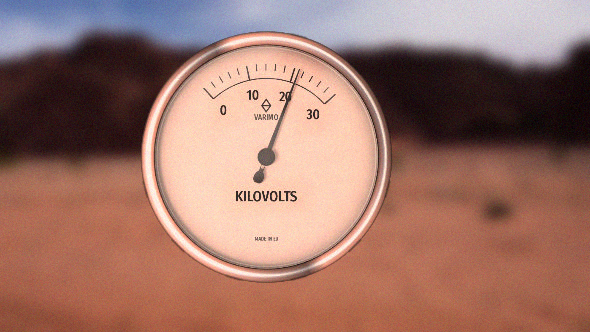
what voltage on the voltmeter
21 kV
